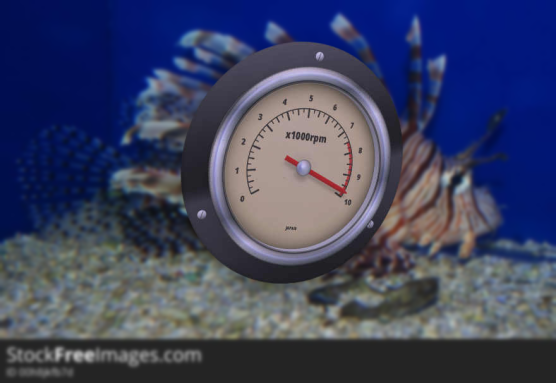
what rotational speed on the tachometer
9750 rpm
